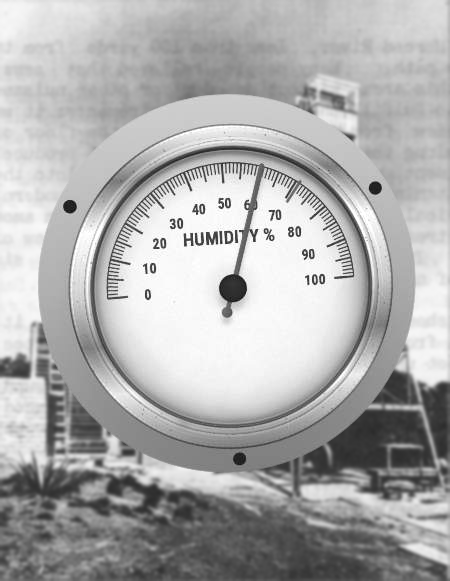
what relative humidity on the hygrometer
60 %
